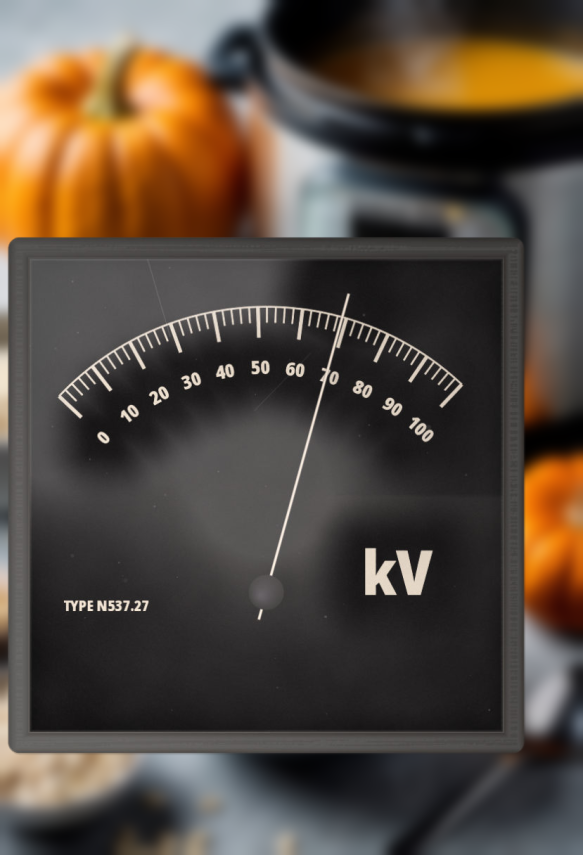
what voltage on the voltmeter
69 kV
